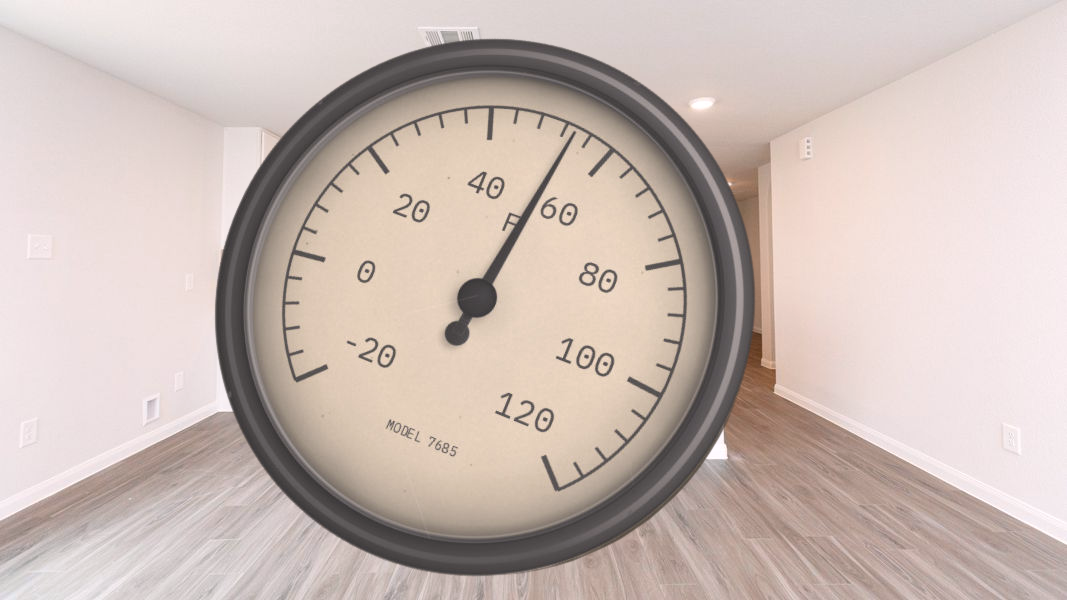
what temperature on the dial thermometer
54 °F
